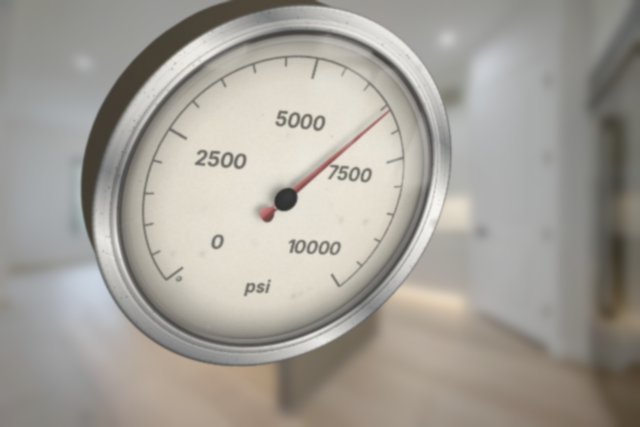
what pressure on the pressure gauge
6500 psi
